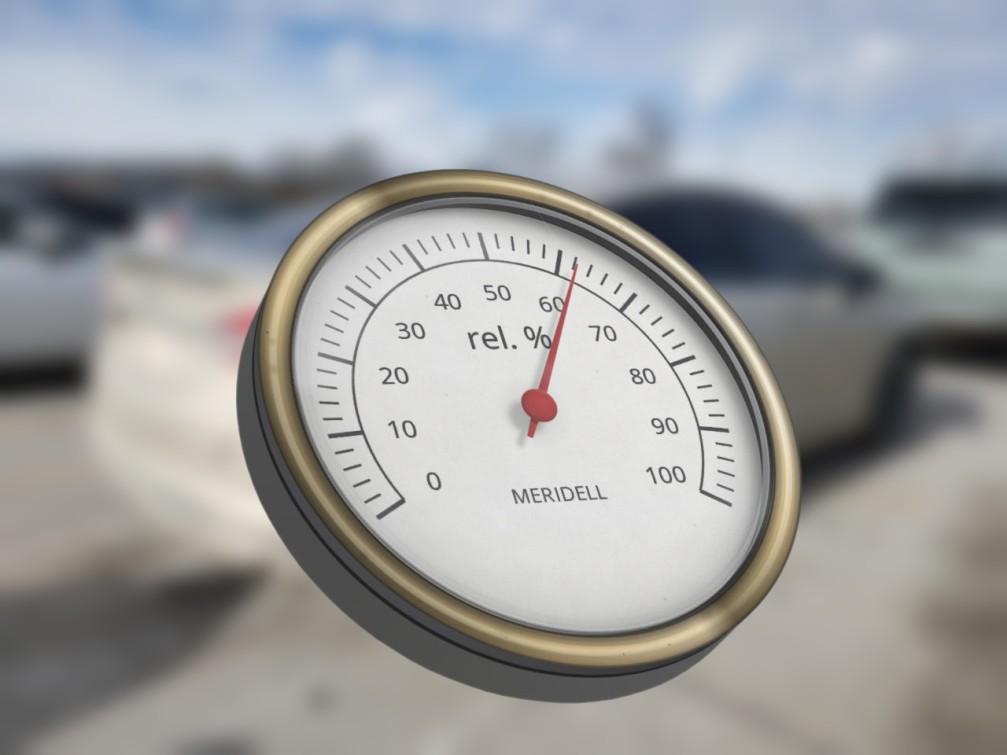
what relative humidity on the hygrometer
62 %
